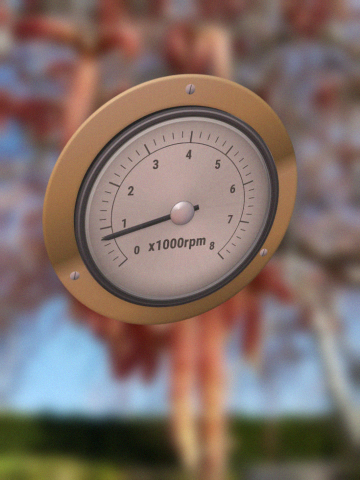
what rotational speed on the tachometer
800 rpm
